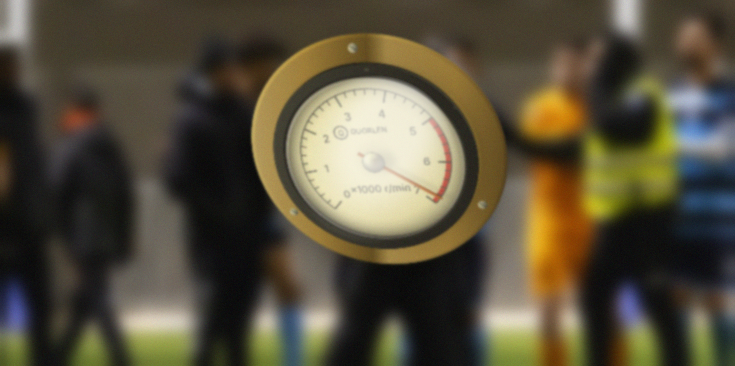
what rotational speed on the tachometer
6800 rpm
